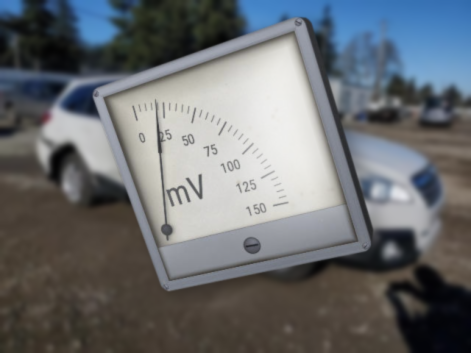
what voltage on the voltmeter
20 mV
